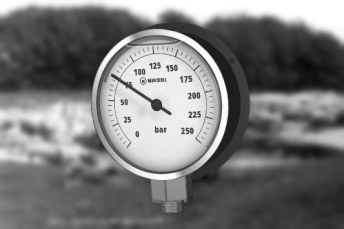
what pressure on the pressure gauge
75 bar
